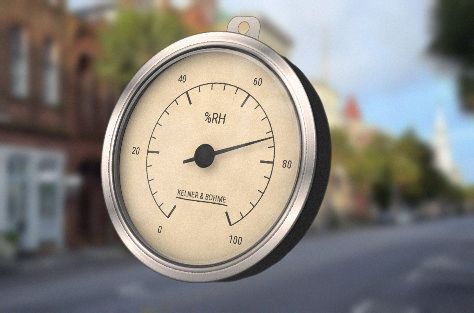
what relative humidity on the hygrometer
74 %
